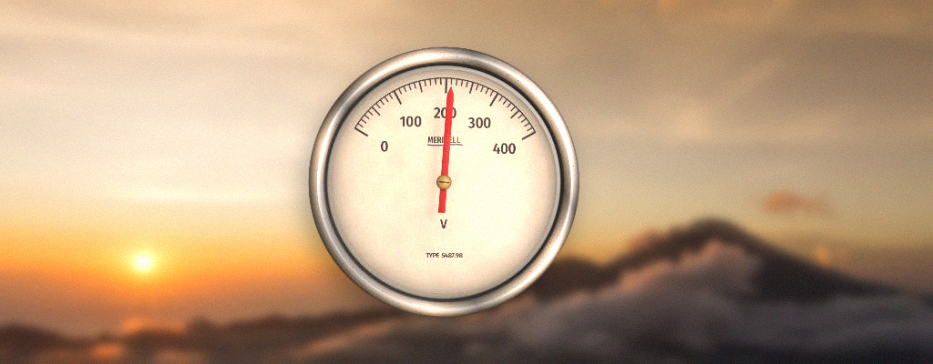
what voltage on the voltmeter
210 V
